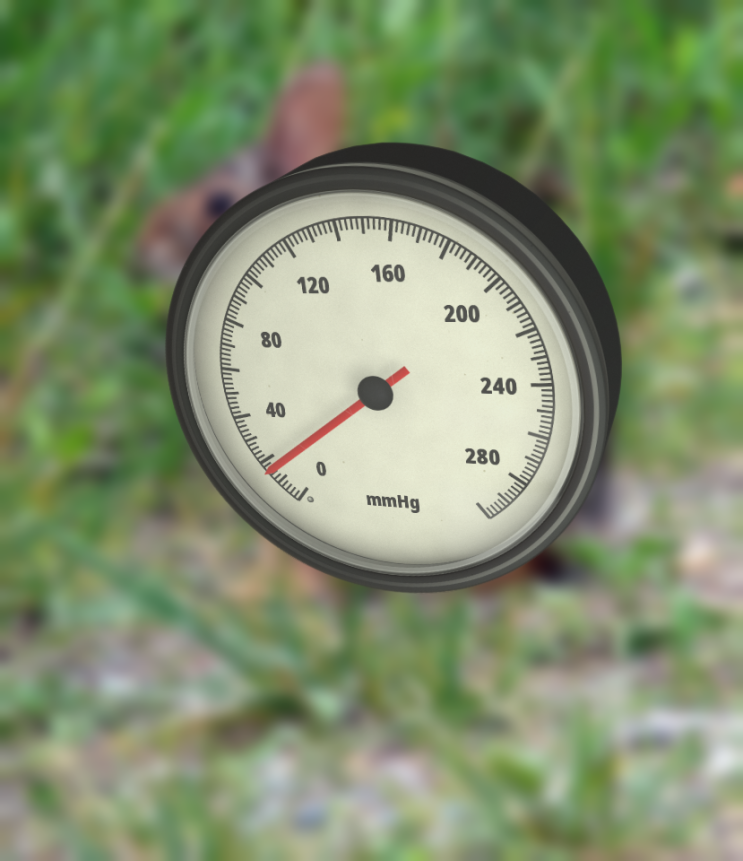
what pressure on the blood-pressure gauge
16 mmHg
